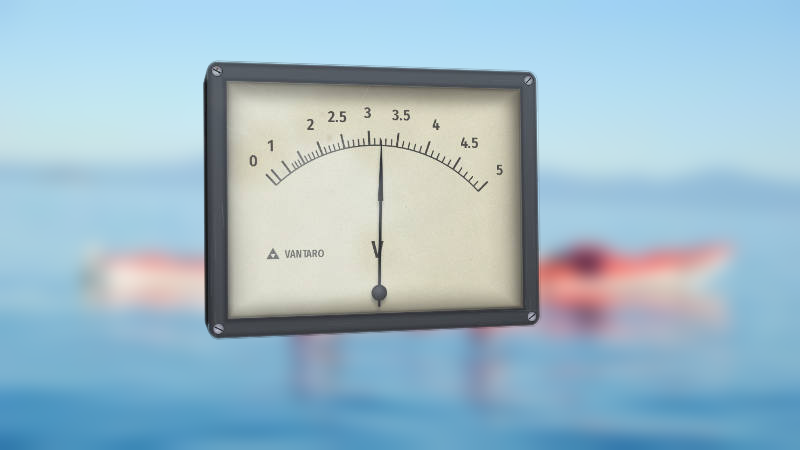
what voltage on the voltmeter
3.2 V
